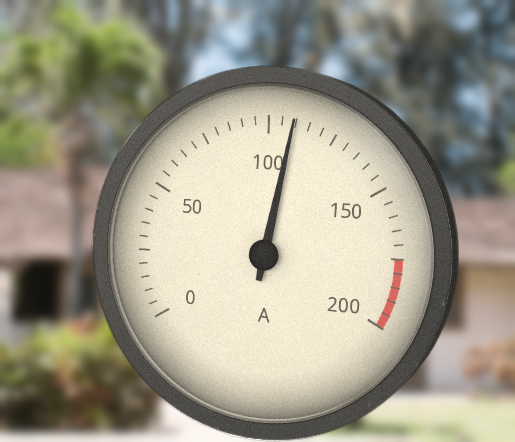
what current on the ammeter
110 A
